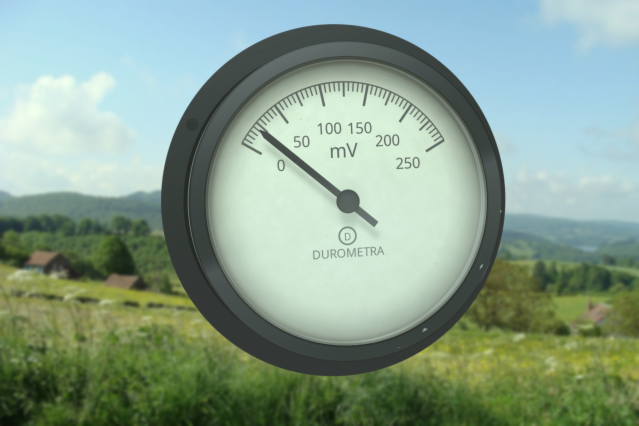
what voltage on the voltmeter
20 mV
